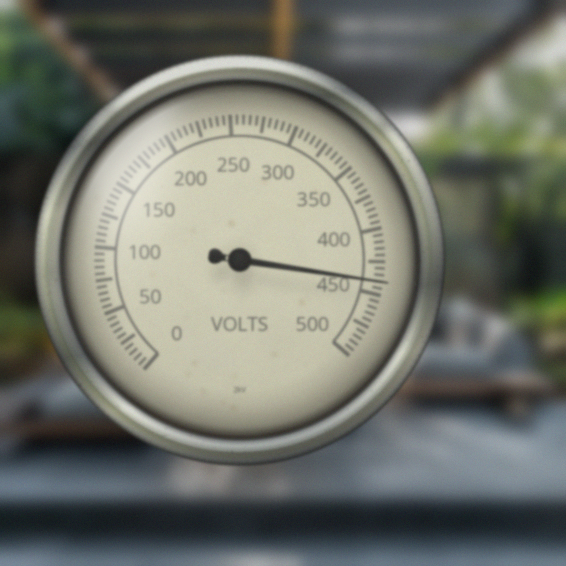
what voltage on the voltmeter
440 V
